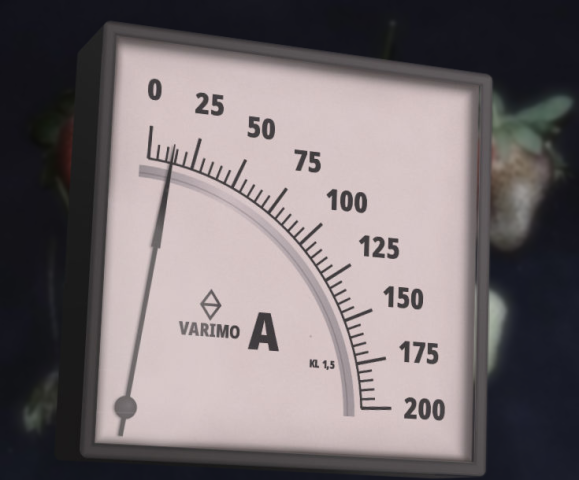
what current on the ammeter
12.5 A
